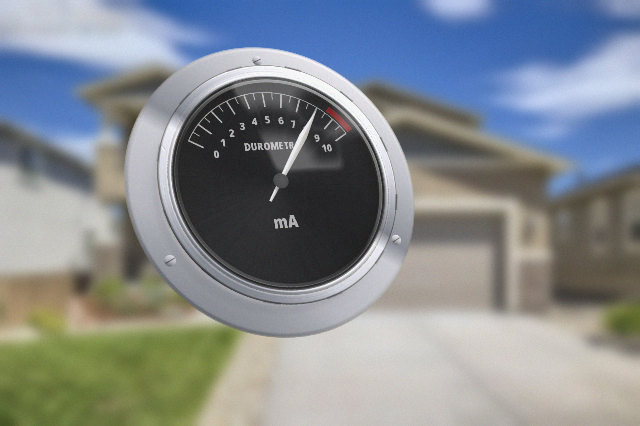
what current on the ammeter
8 mA
